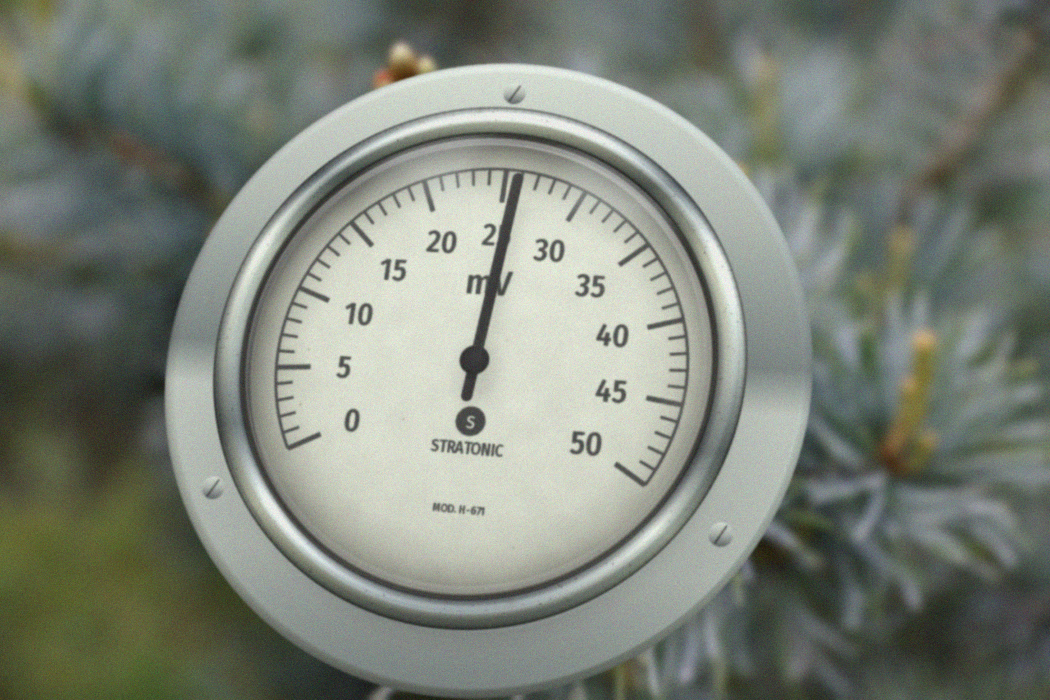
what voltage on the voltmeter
26 mV
